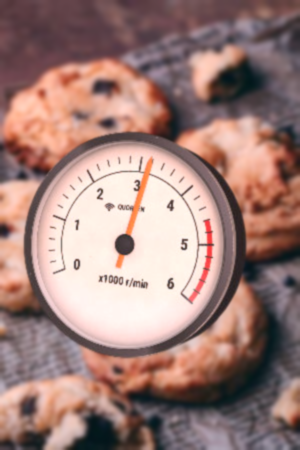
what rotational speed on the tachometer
3200 rpm
